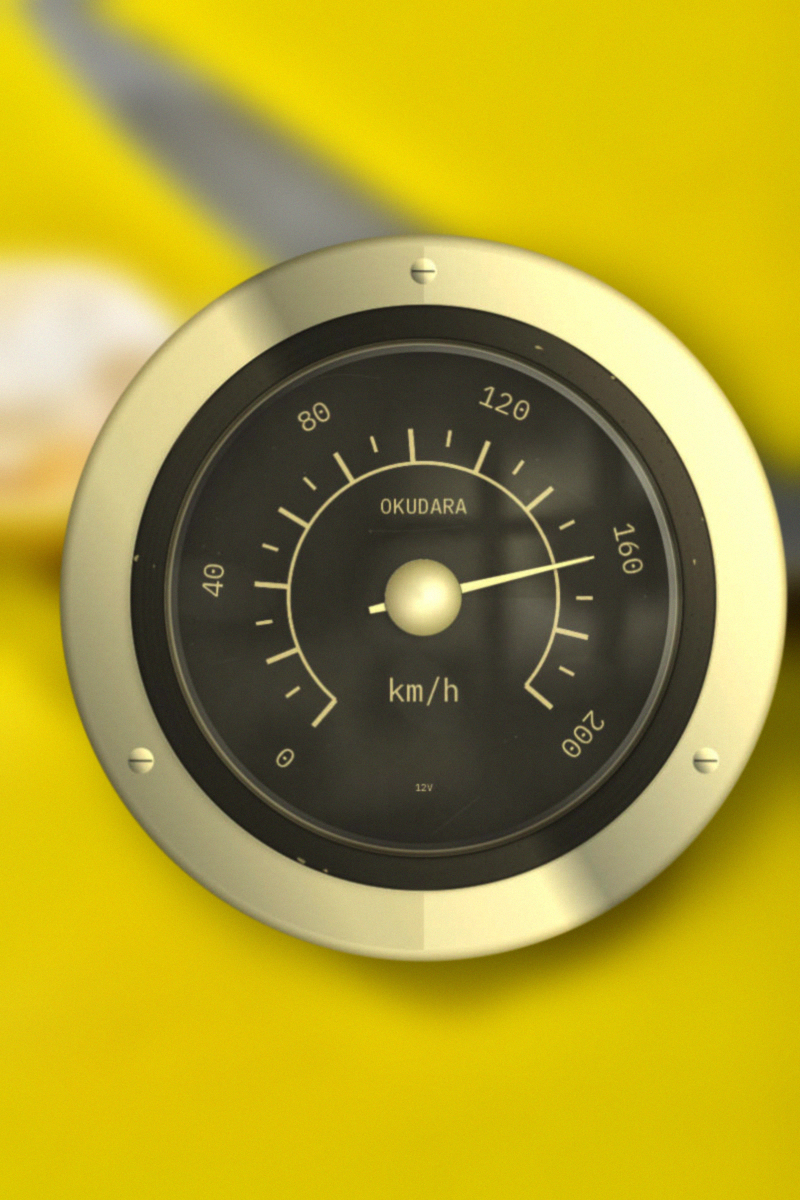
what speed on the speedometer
160 km/h
